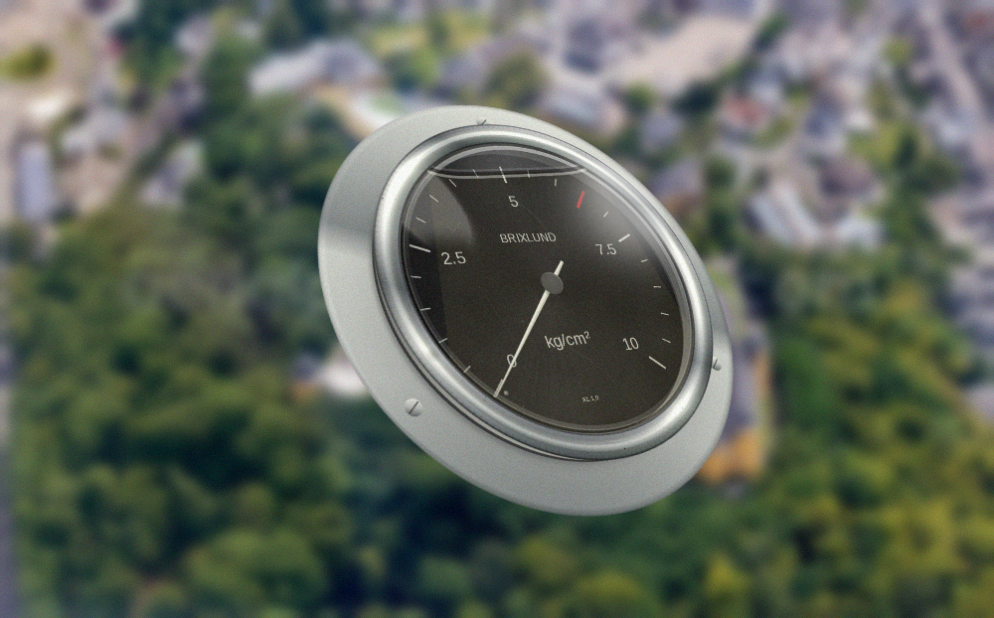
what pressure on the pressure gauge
0 kg/cm²
